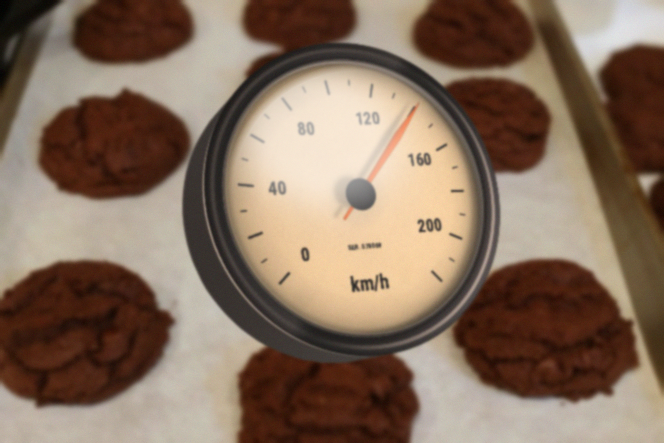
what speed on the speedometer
140 km/h
